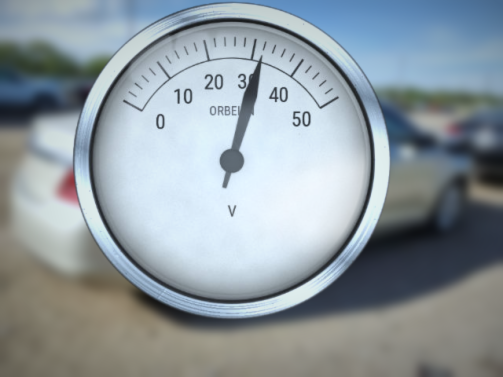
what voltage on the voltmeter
32 V
